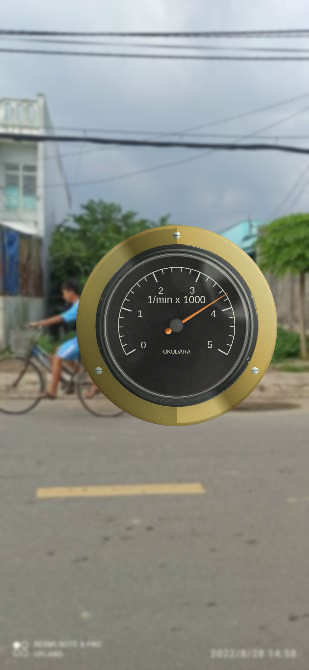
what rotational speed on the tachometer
3700 rpm
